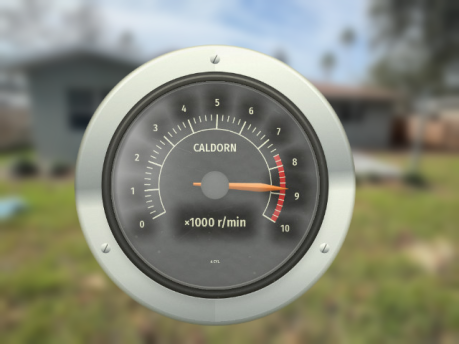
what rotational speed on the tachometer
8800 rpm
